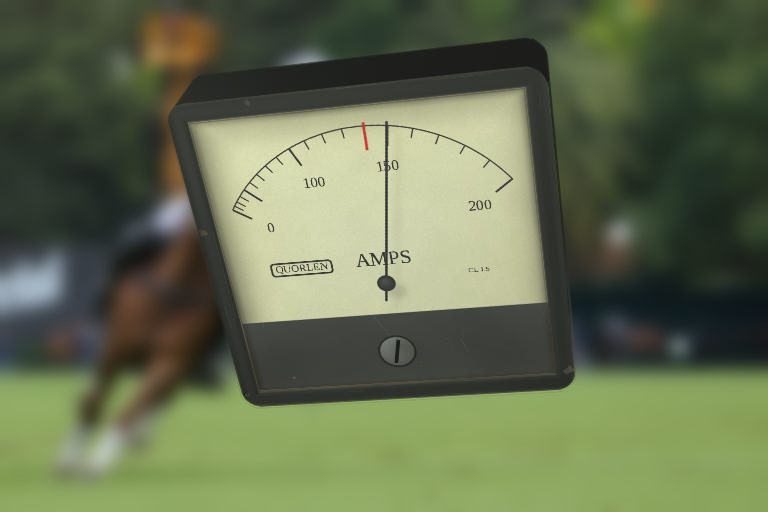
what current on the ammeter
150 A
